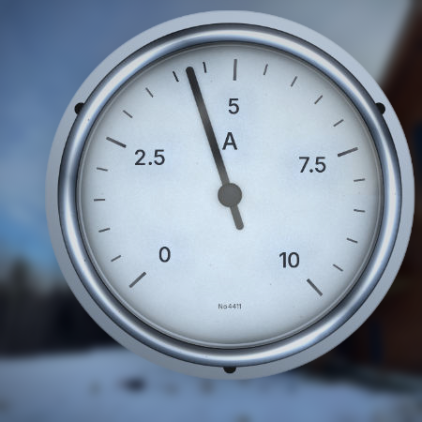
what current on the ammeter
4.25 A
